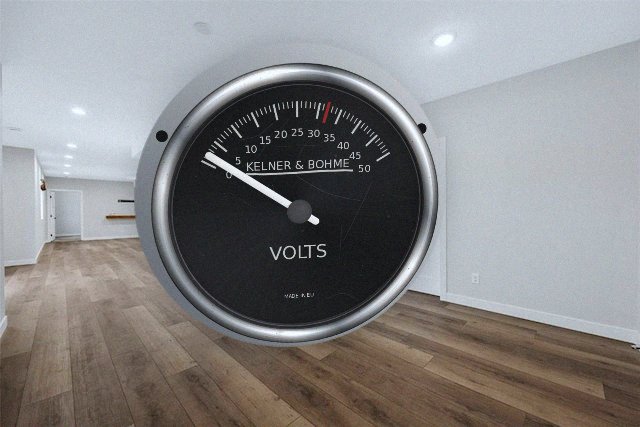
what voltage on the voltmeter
2 V
